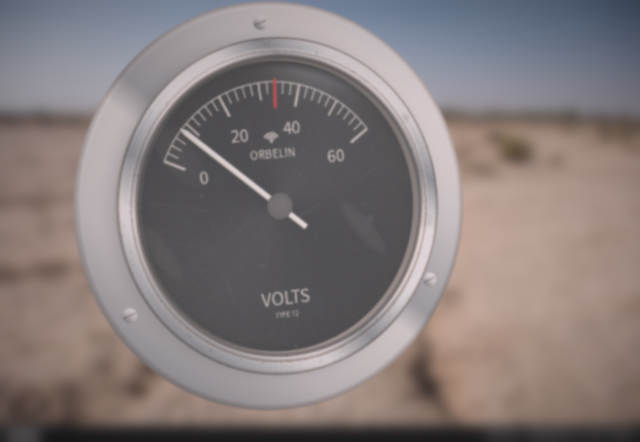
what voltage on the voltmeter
8 V
